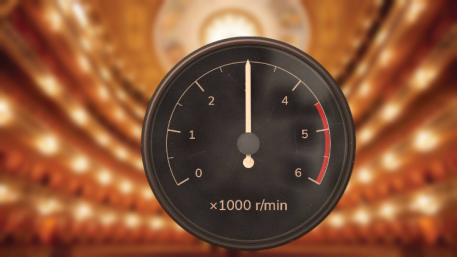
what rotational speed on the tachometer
3000 rpm
